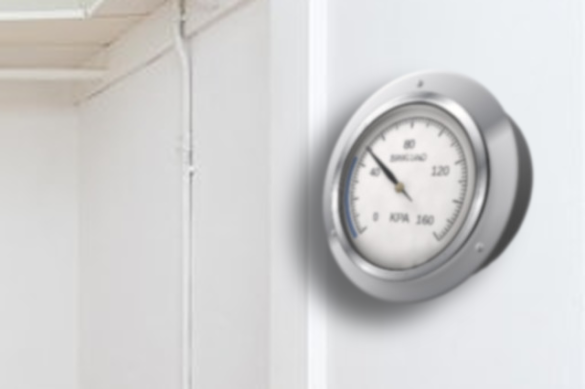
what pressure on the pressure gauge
50 kPa
